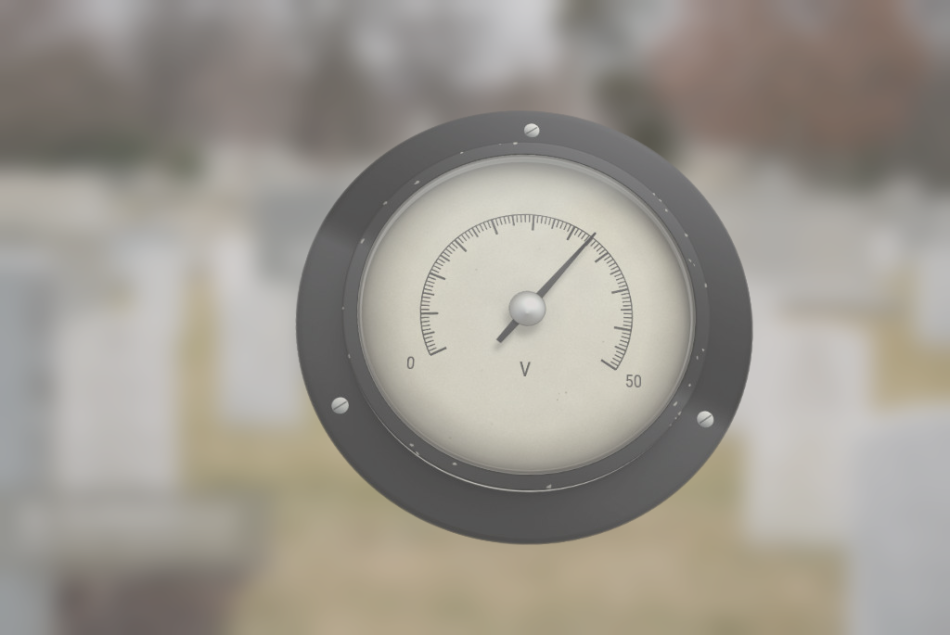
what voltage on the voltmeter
32.5 V
